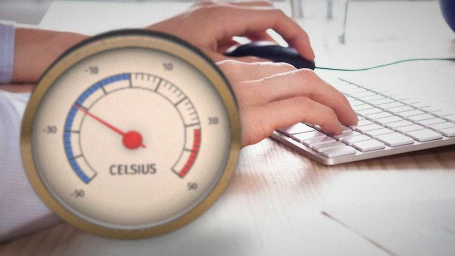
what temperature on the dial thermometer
-20 °C
